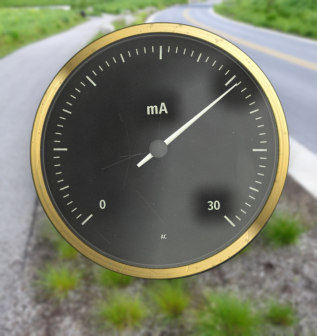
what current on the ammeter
20.5 mA
